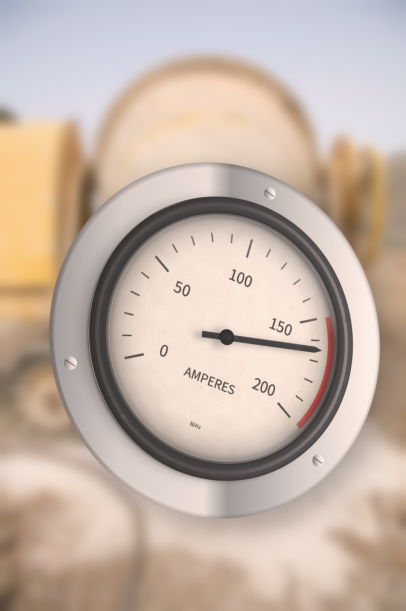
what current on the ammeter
165 A
